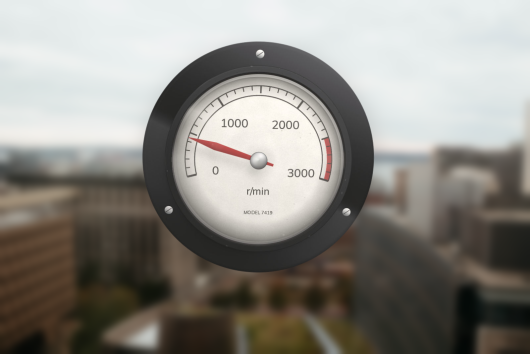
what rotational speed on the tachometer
450 rpm
